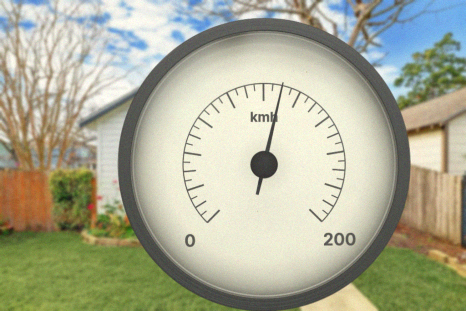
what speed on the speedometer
110 km/h
